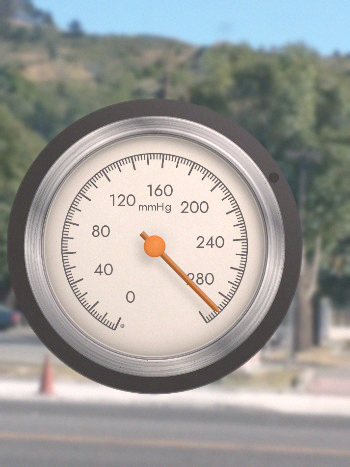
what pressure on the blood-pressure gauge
290 mmHg
